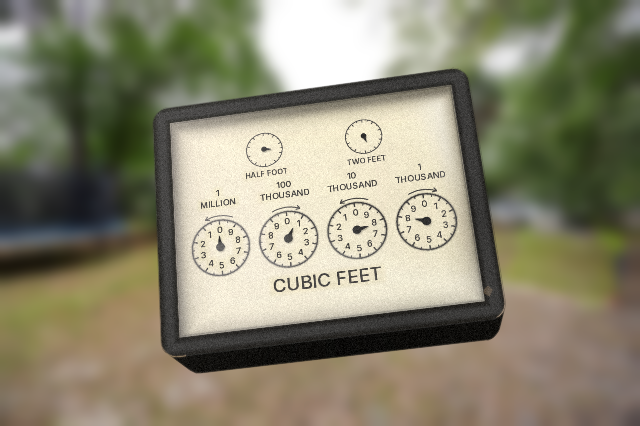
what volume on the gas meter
7800 ft³
